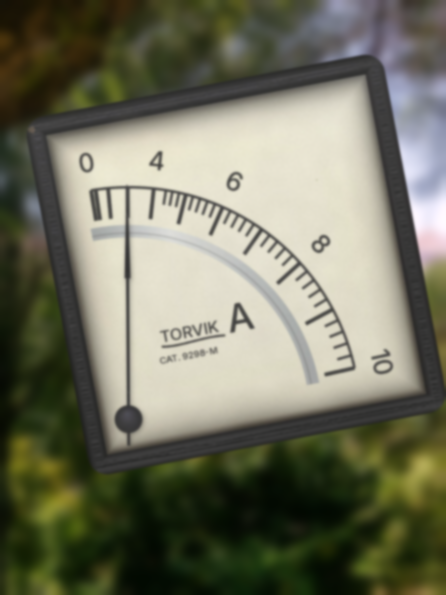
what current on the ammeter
3 A
